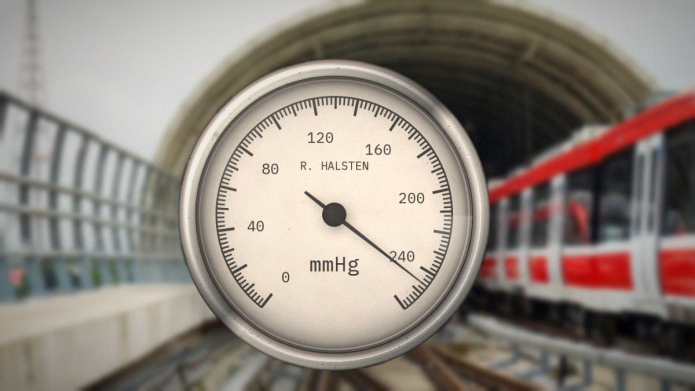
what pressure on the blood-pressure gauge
246 mmHg
